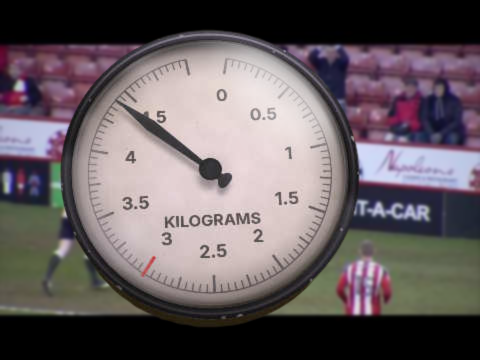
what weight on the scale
4.4 kg
